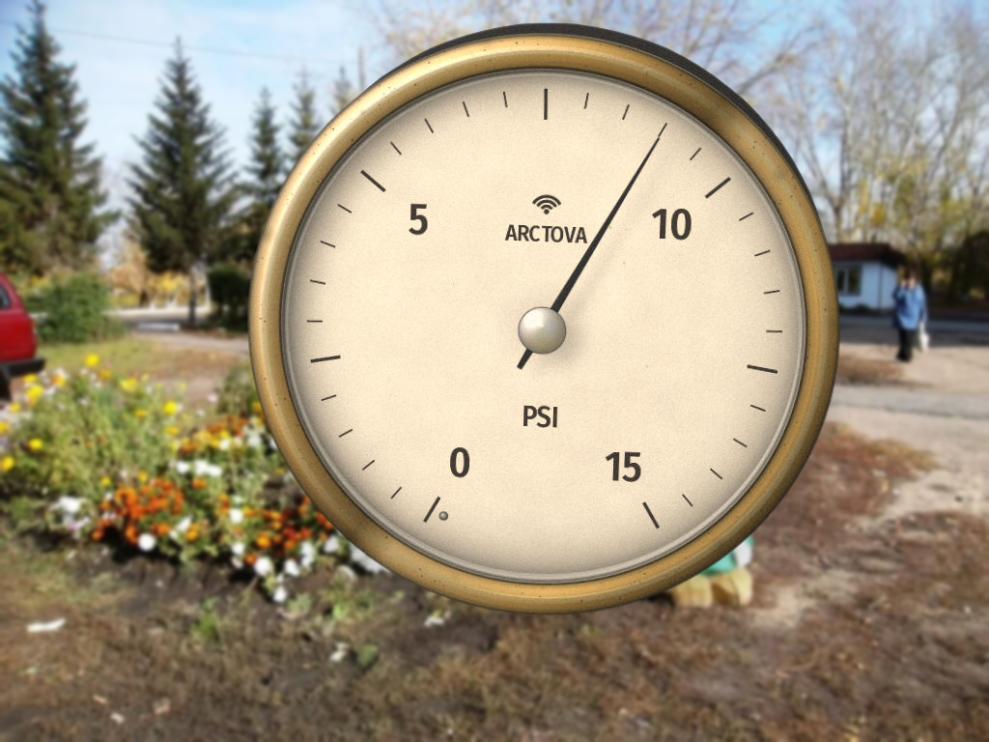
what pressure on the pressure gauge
9 psi
